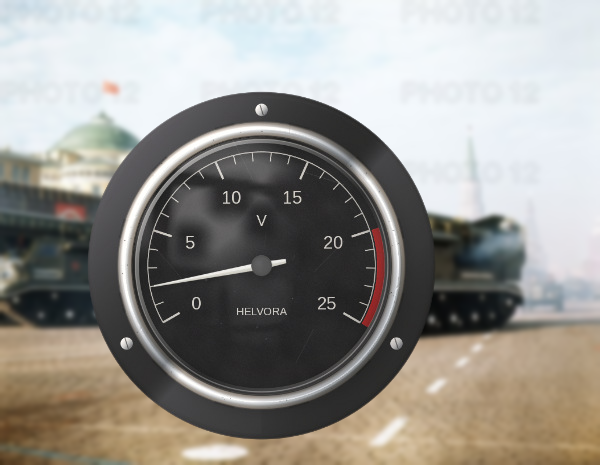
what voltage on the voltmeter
2 V
